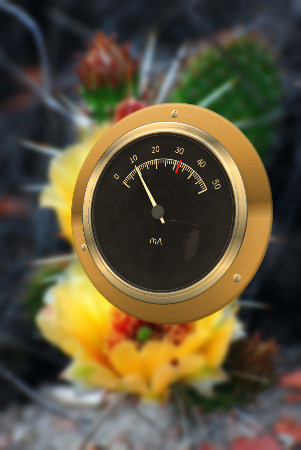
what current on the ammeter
10 mA
